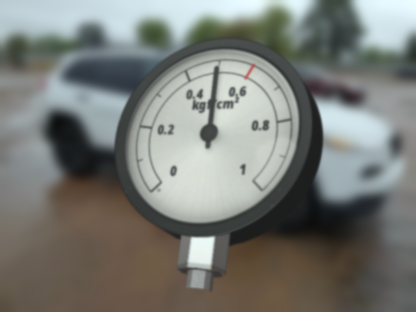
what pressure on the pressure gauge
0.5 kg/cm²
